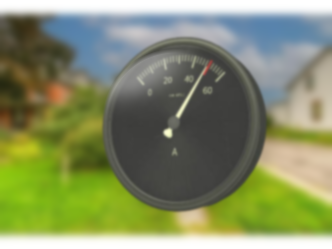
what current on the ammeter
50 A
